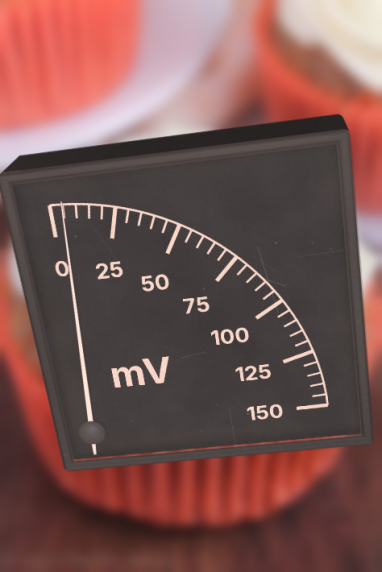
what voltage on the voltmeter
5 mV
